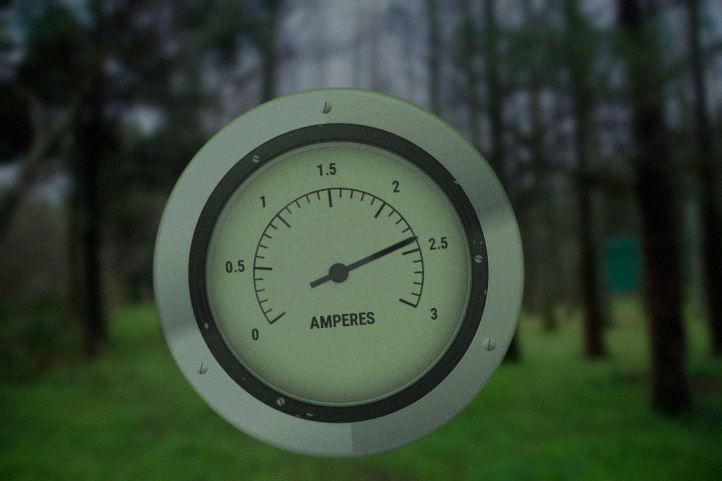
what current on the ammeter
2.4 A
